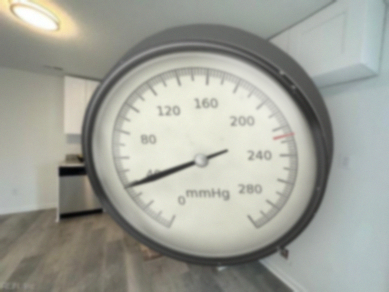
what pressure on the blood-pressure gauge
40 mmHg
